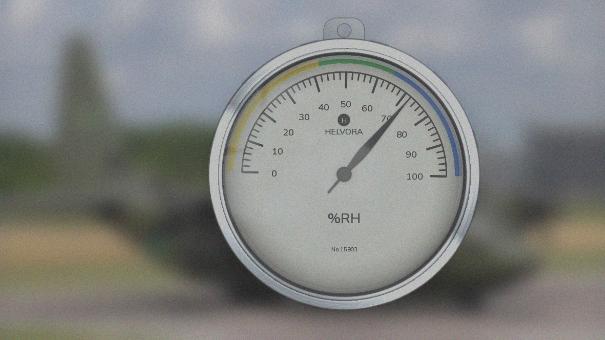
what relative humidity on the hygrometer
72 %
